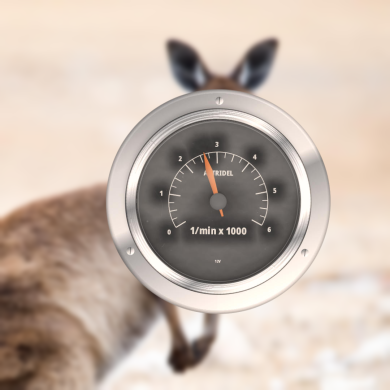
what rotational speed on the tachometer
2625 rpm
